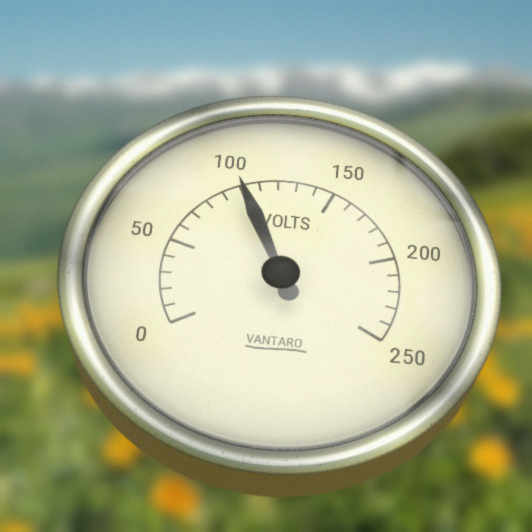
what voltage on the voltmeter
100 V
